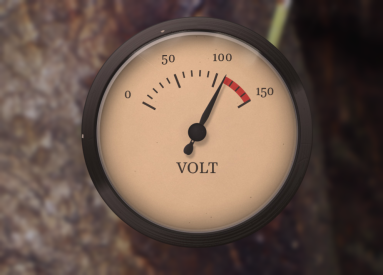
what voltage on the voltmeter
110 V
